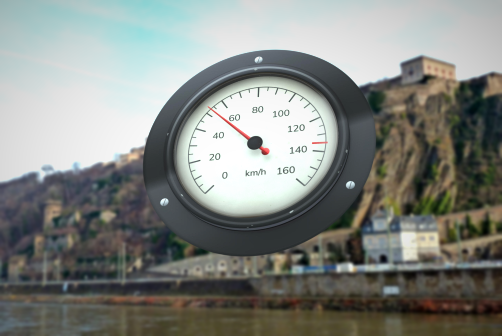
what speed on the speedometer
52.5 km/h
